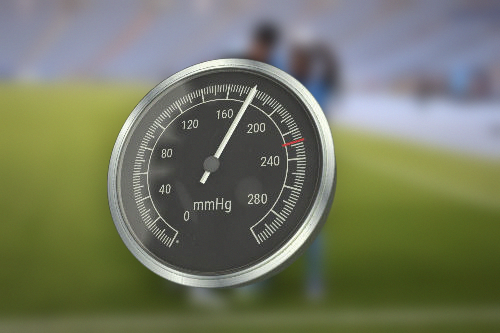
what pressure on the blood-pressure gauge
180 mmHg
